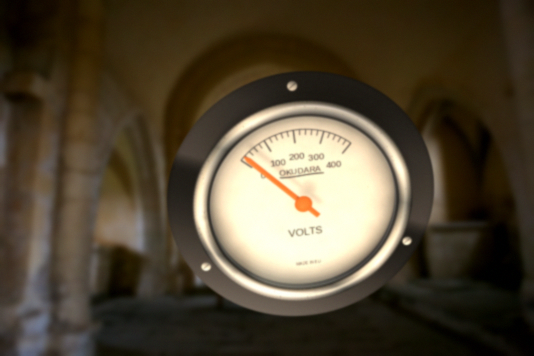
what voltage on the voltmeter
20 V
